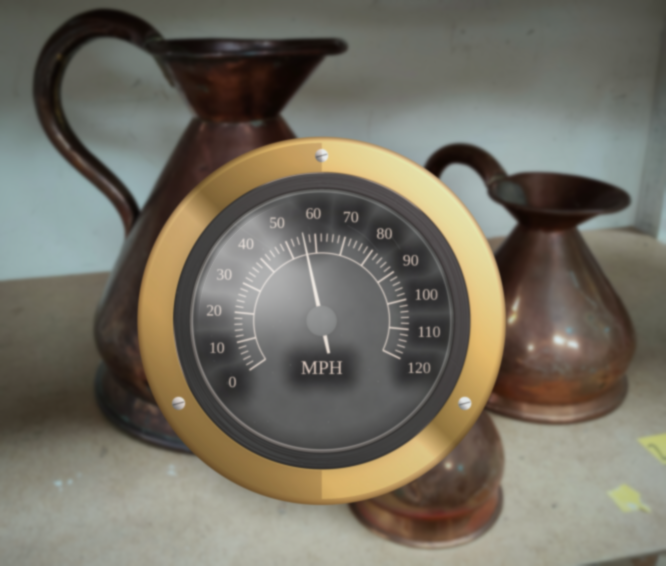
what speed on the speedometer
56 mph
